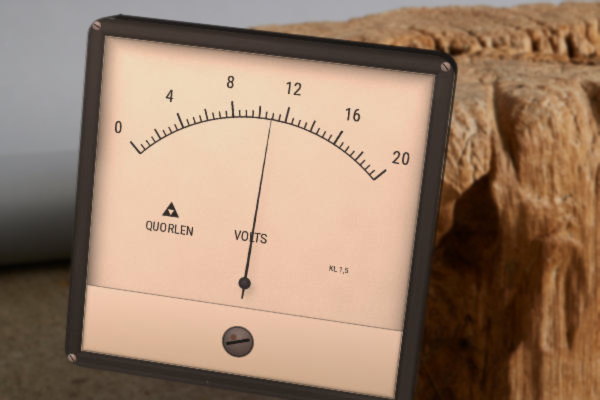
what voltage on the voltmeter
11 V
